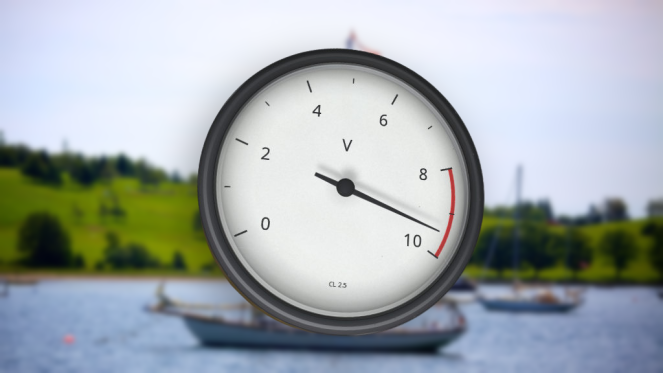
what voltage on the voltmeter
9.5 V
